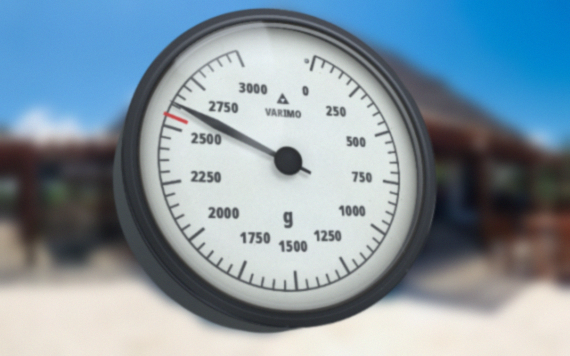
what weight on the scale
2600 g
